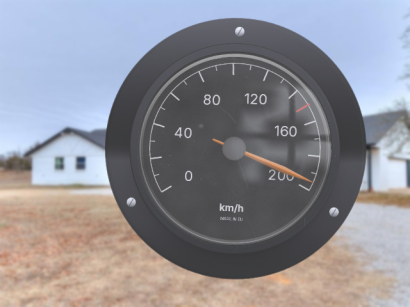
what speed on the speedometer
195 km/h
